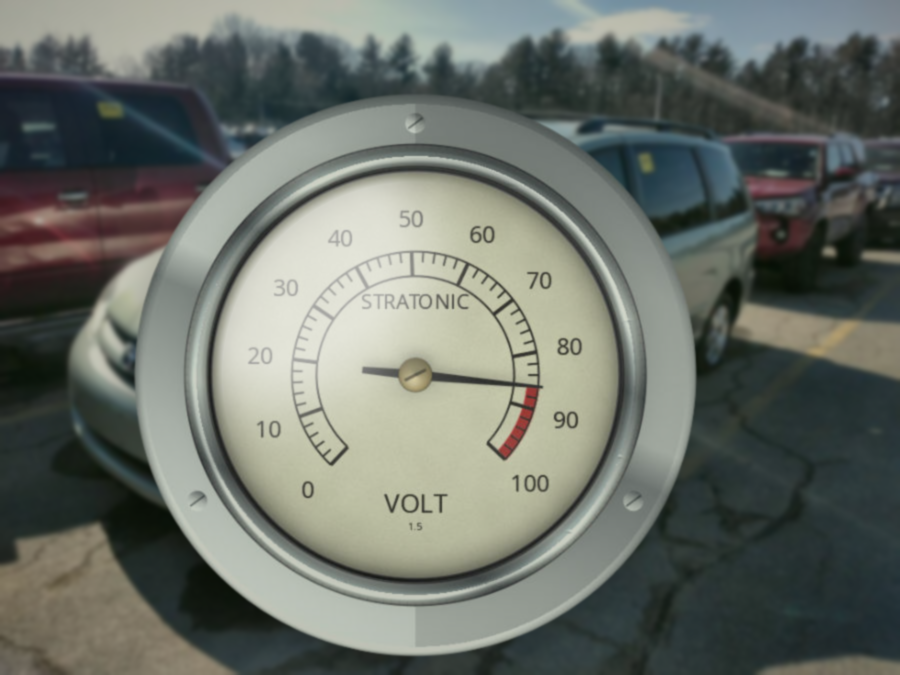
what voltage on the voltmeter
86 V
